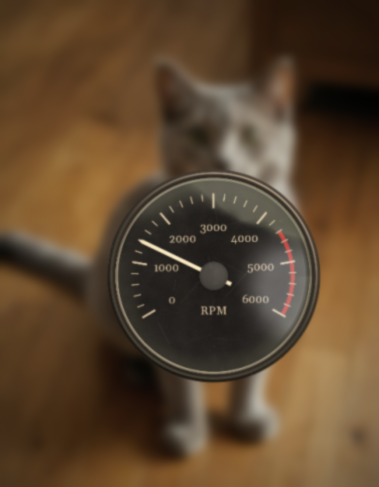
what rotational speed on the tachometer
1400 rpm
